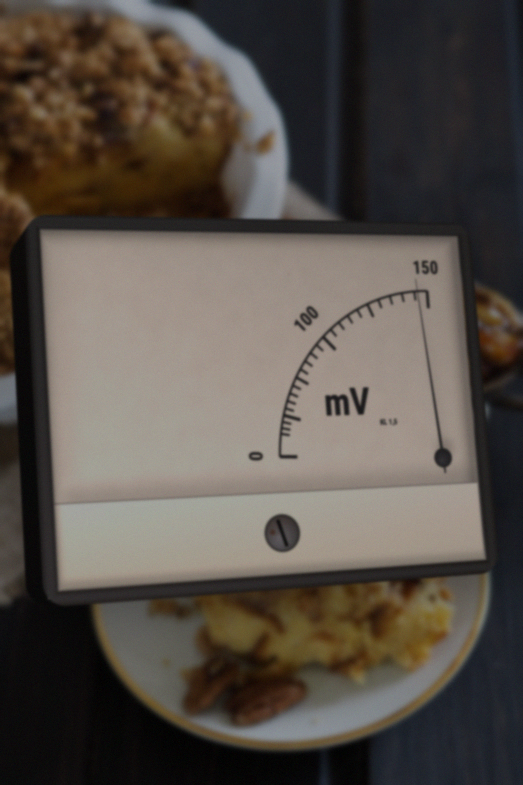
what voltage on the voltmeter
145 mV
